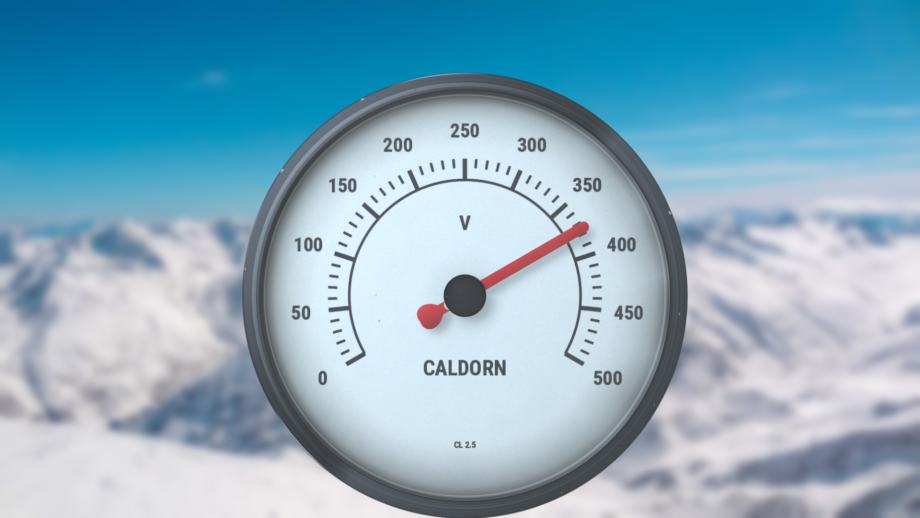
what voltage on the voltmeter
375 V
